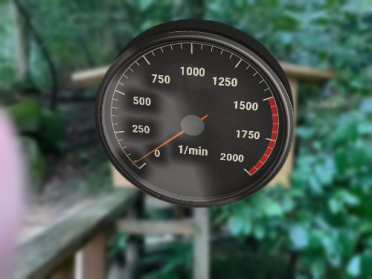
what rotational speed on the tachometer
50 rpm
